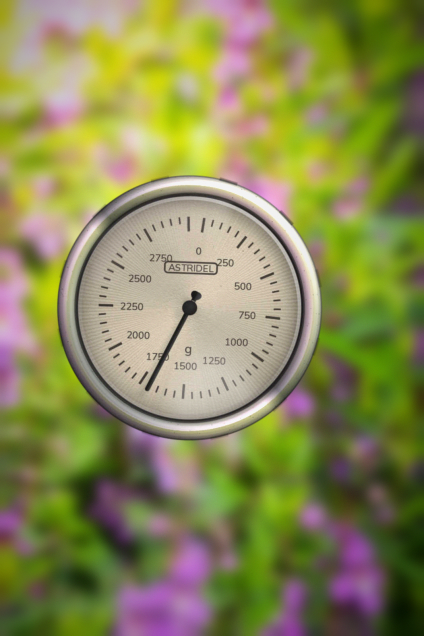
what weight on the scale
1700 g
